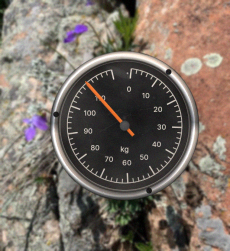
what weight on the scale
110 kg
